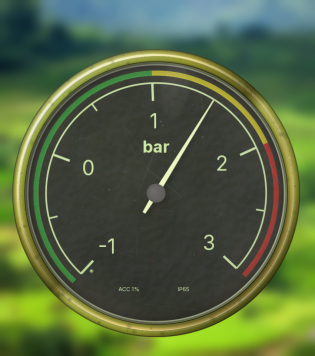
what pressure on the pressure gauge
1.5 bar
